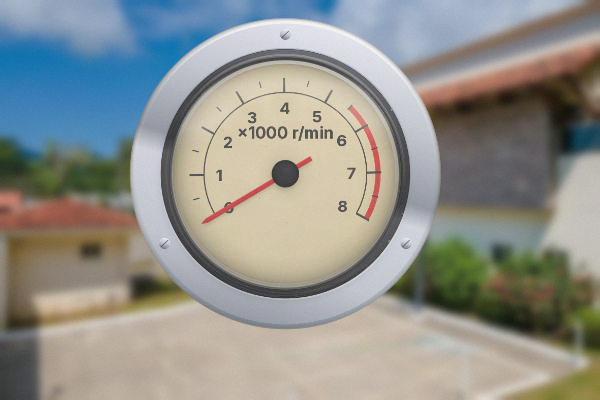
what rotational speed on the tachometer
0 rpm
